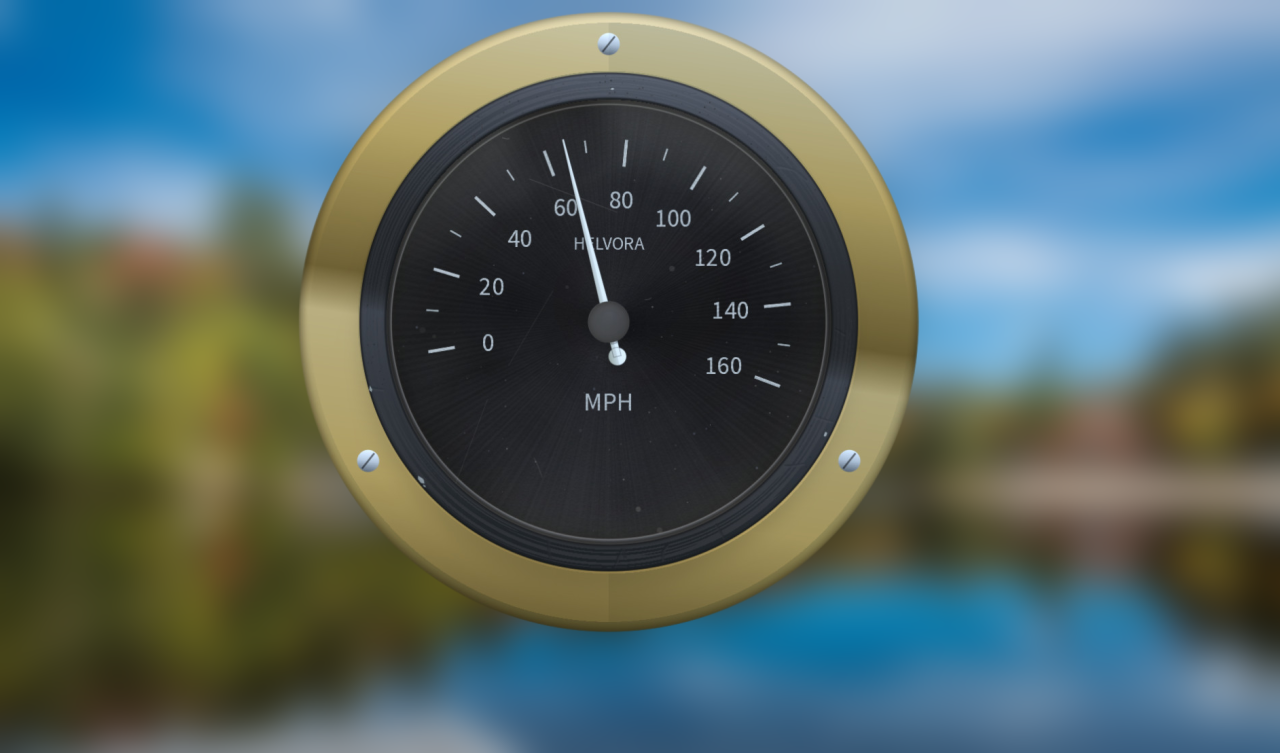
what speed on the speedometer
65 mph
